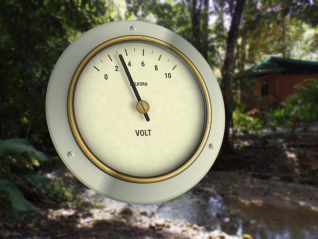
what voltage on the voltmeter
3 V
